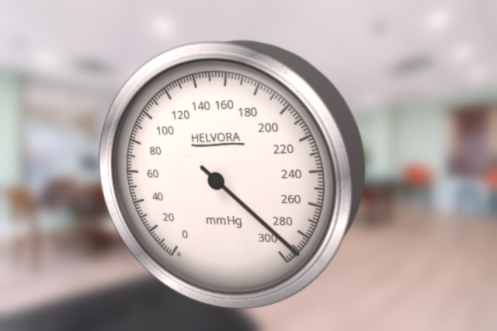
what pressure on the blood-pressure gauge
290 mmHg
